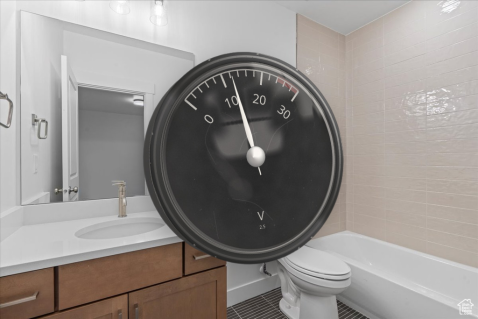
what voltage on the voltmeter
12 V
